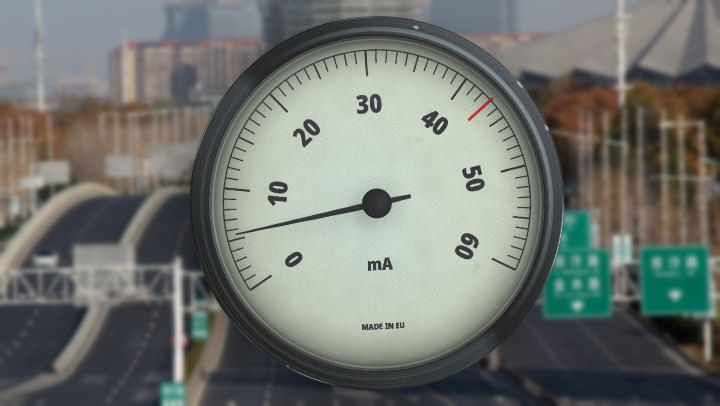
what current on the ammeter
5.5 mA
